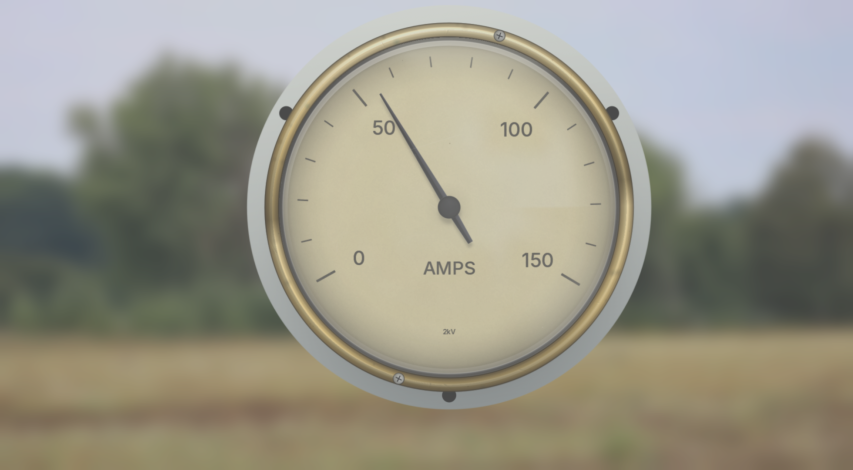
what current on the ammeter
55 A
